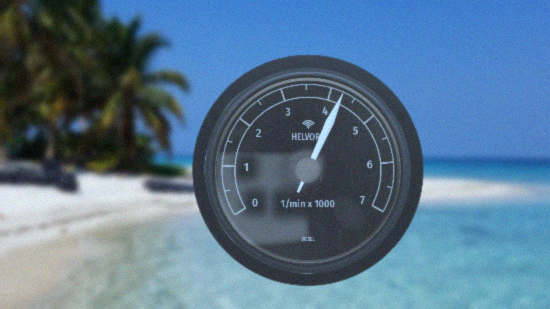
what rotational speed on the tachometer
4250 rpm
